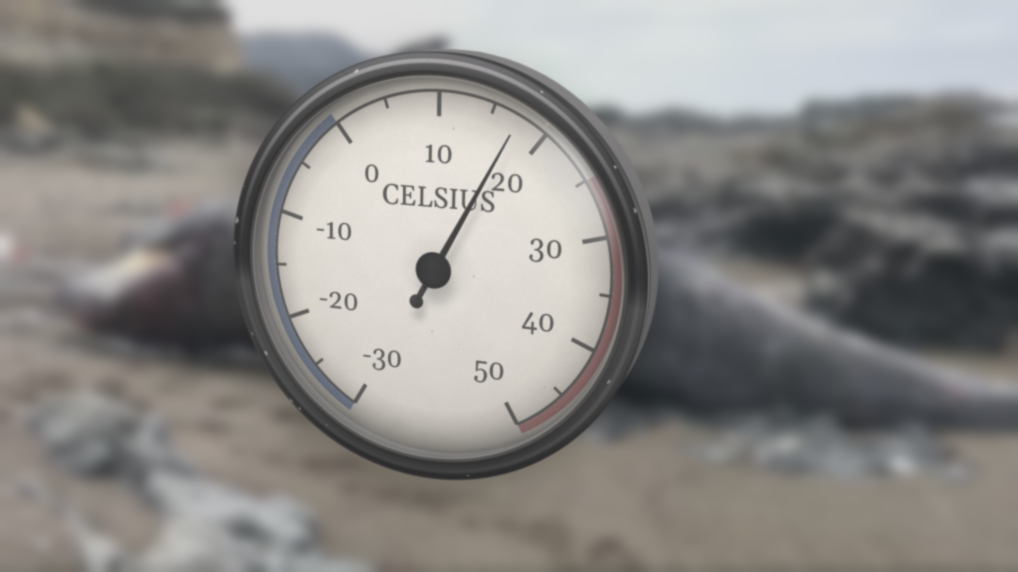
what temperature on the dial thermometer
17.5 °C
